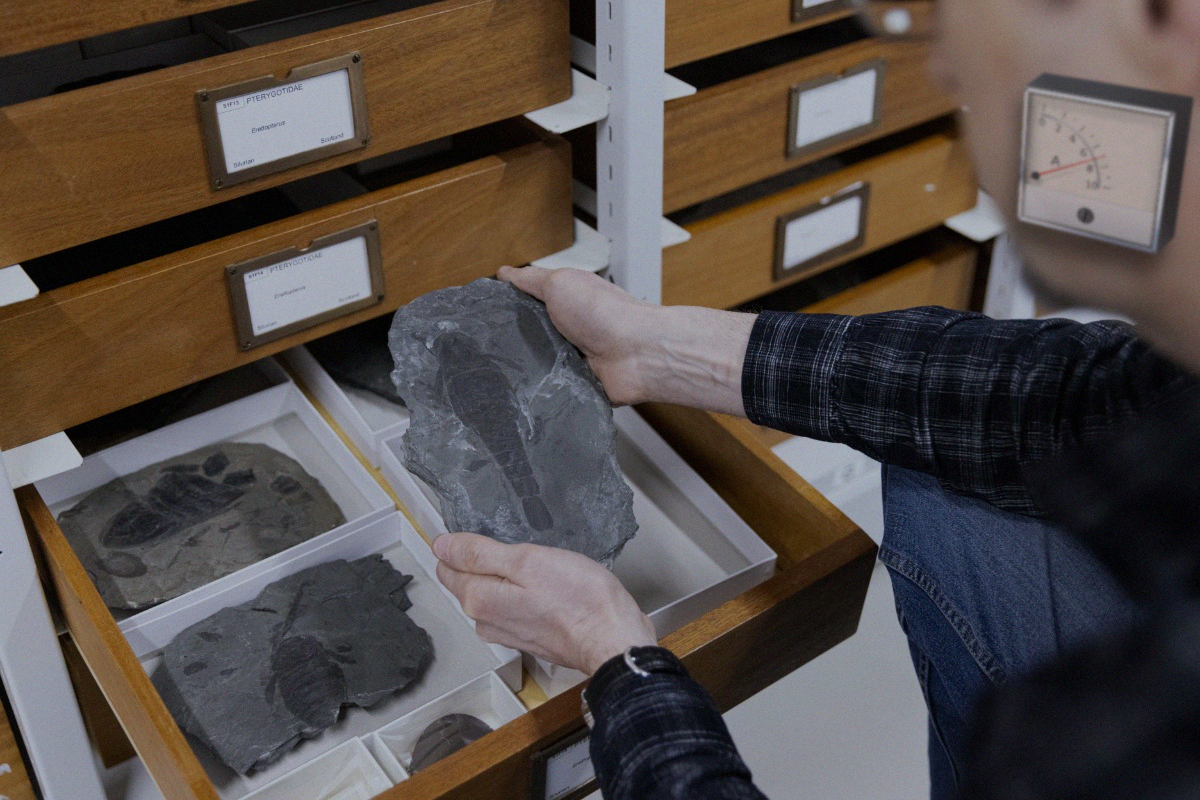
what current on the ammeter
7 A
